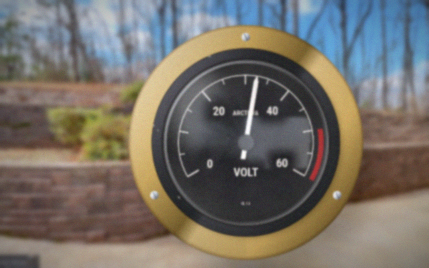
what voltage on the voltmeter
32.5 V
